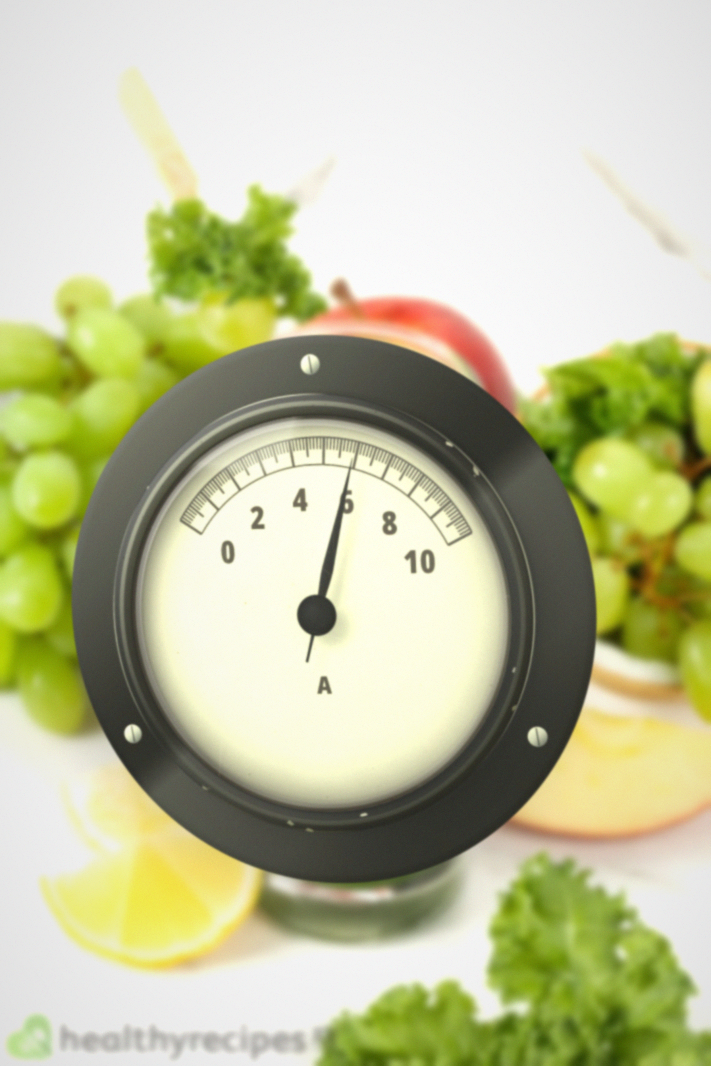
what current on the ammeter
6 A
